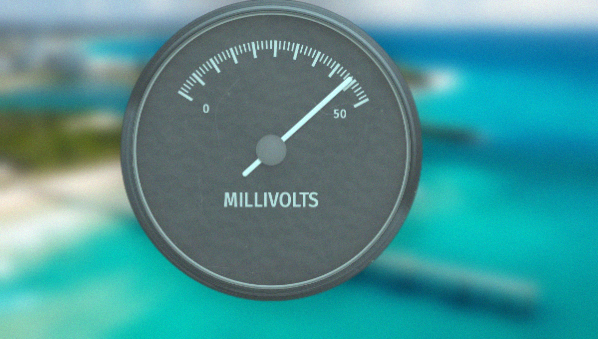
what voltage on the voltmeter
44 mV
